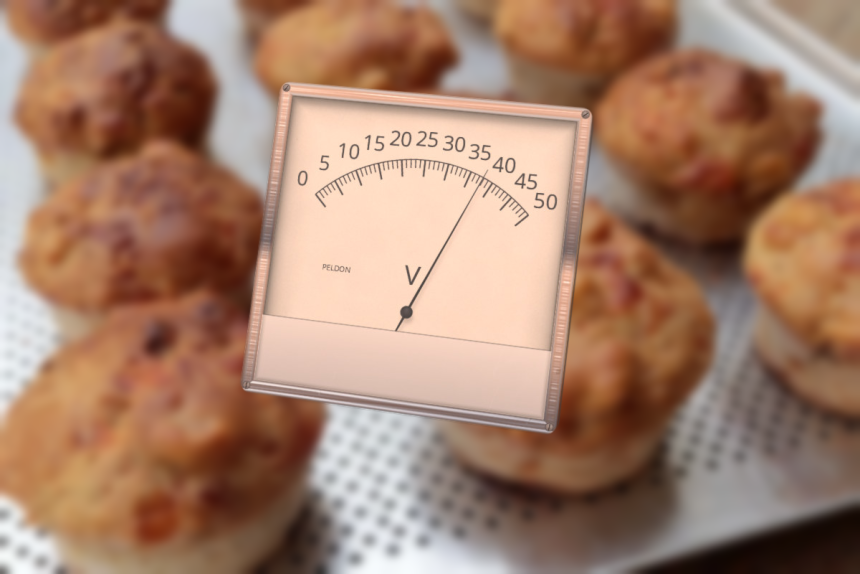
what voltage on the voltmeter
38 V
